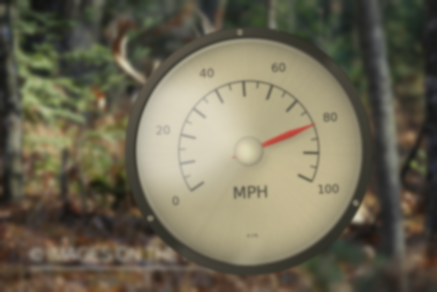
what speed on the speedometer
80 mph
